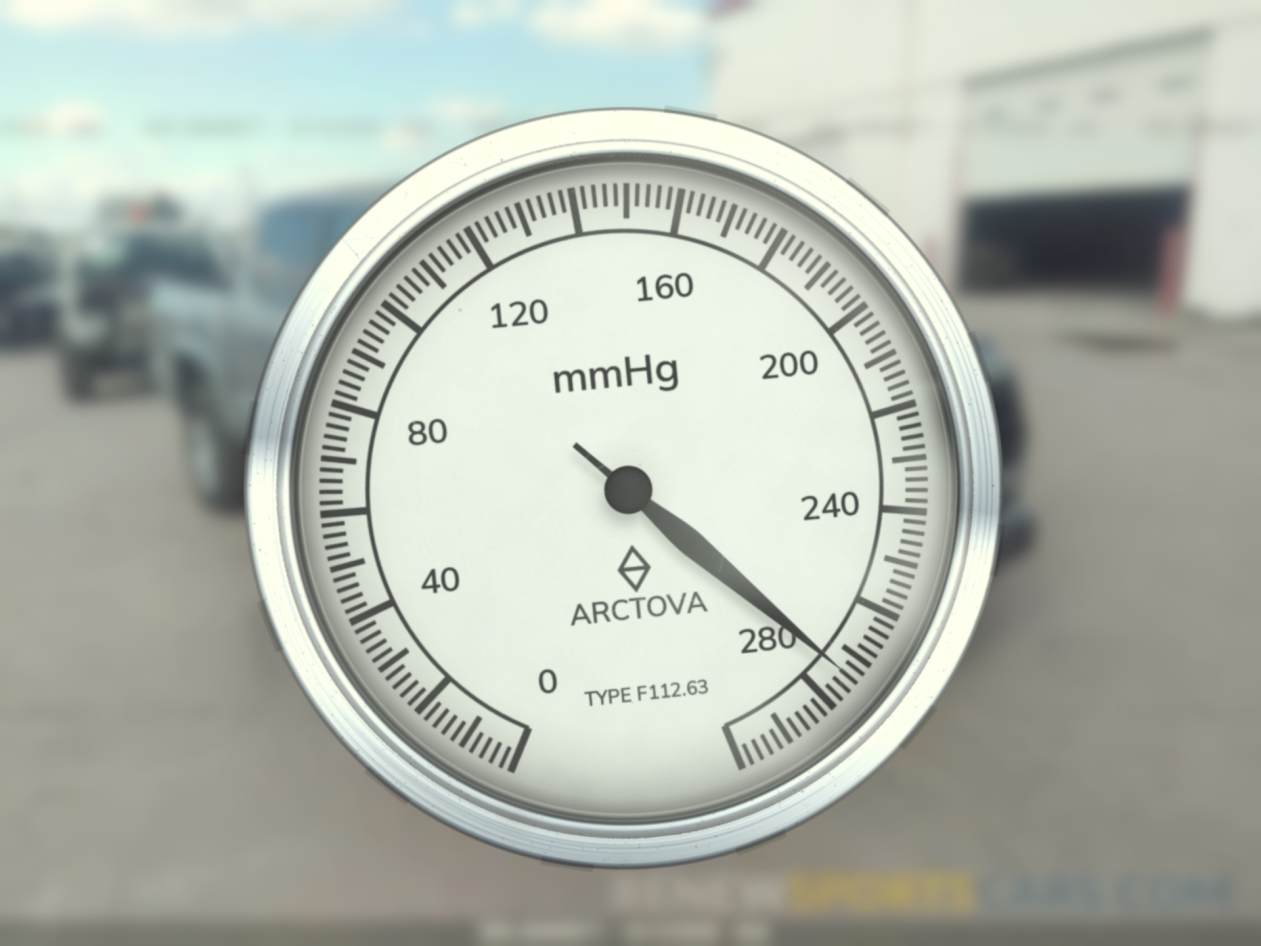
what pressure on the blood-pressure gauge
274 mmHg
